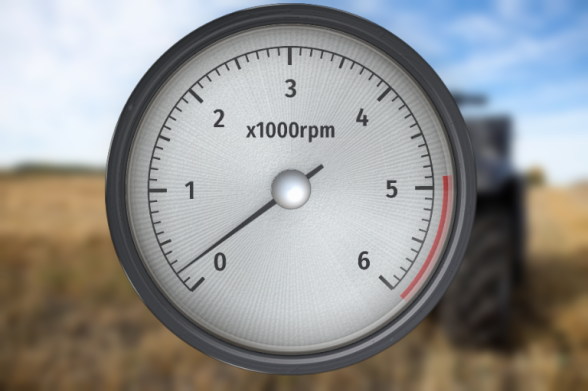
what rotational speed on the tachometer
200 rpm
